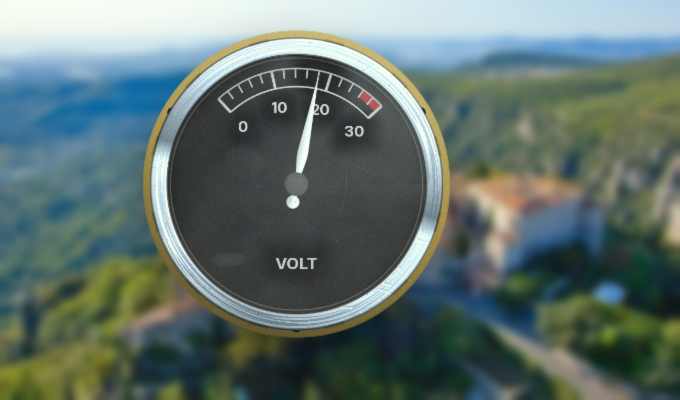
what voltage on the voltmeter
18 V
